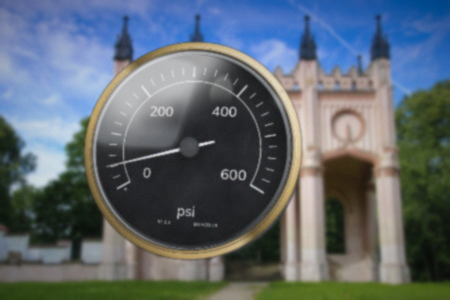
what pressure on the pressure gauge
40 psi
